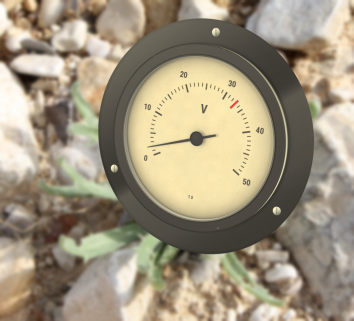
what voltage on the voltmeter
2 V
